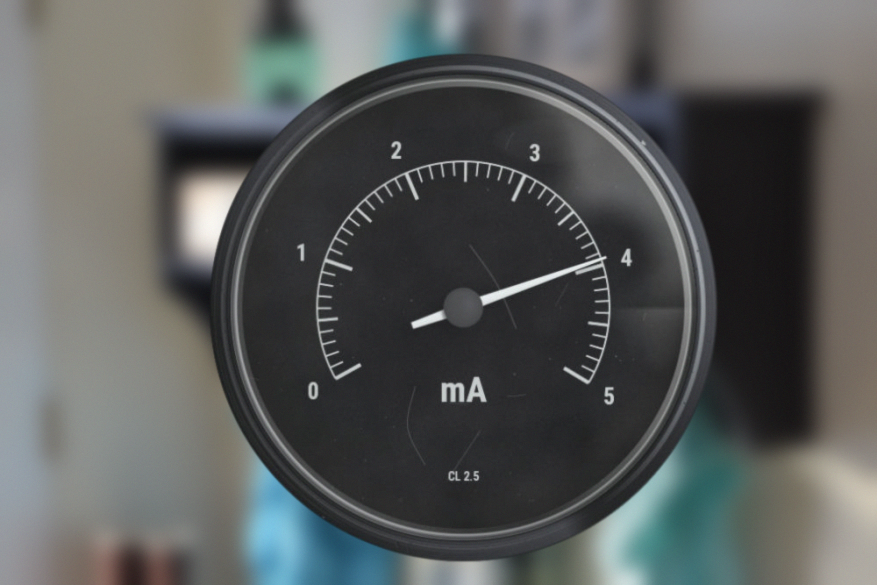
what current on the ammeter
3.95 mA
